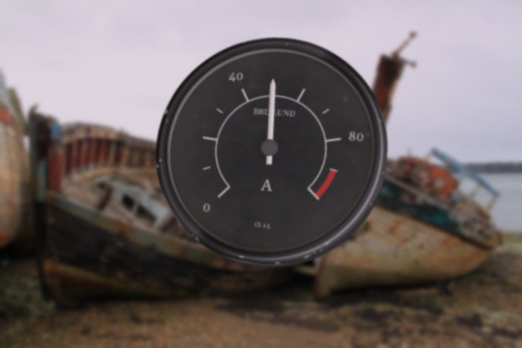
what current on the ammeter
50 A
